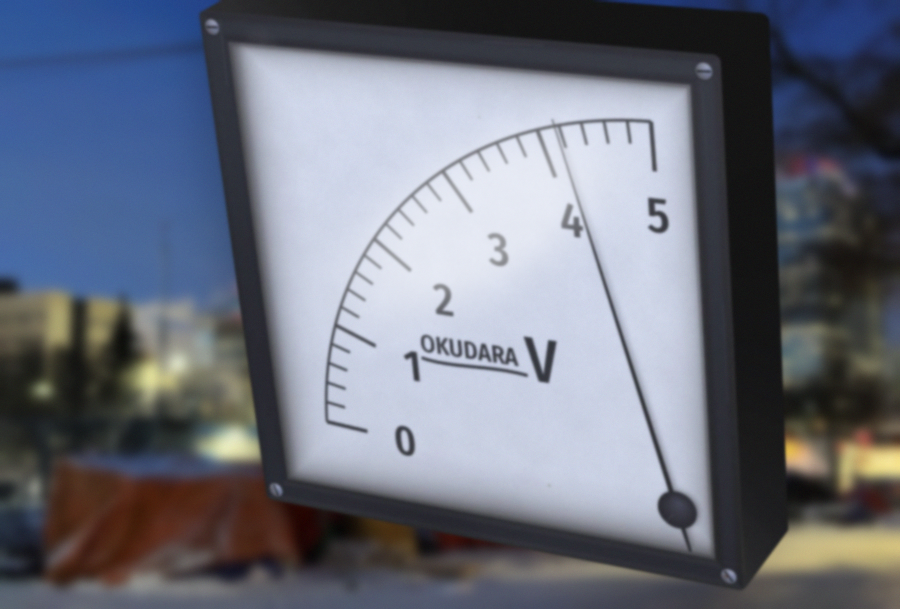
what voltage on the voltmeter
4.2 V
